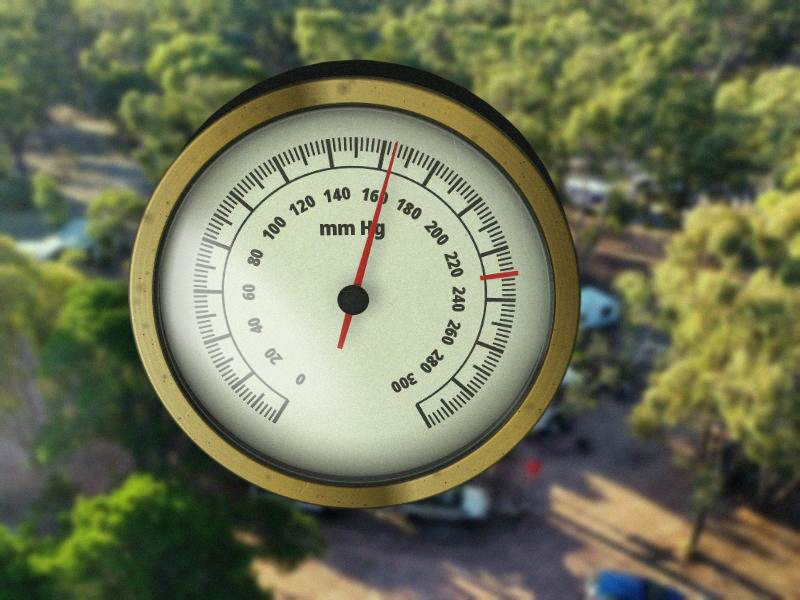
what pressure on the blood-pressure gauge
164 mmHg
